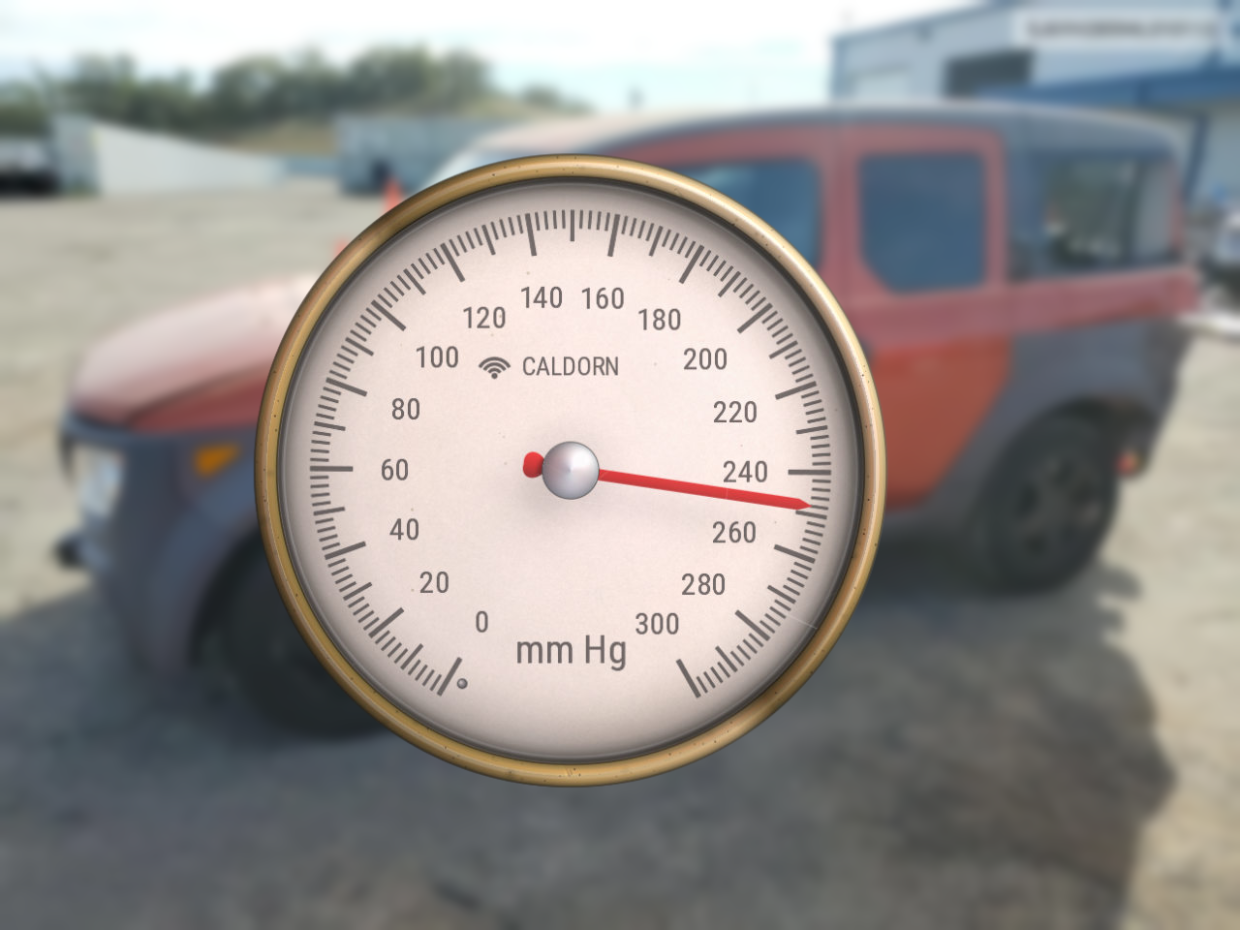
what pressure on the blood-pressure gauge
248 mmHg
